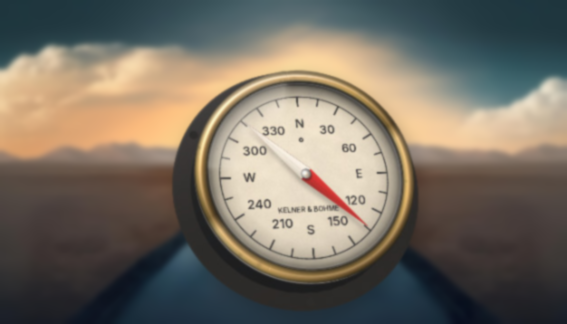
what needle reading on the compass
135 °
